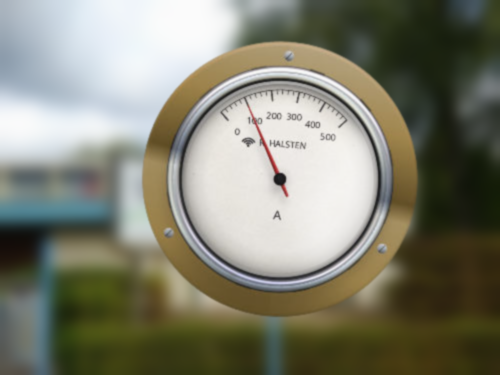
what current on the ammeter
100 A
